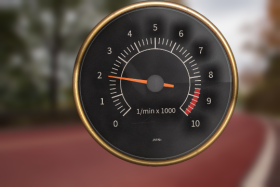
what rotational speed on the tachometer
2000 rpm
